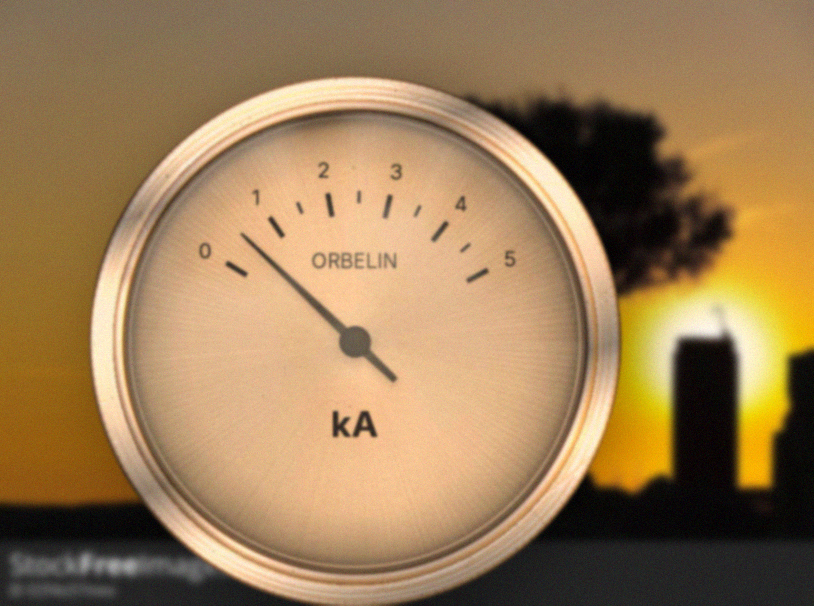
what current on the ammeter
0.5 kA
